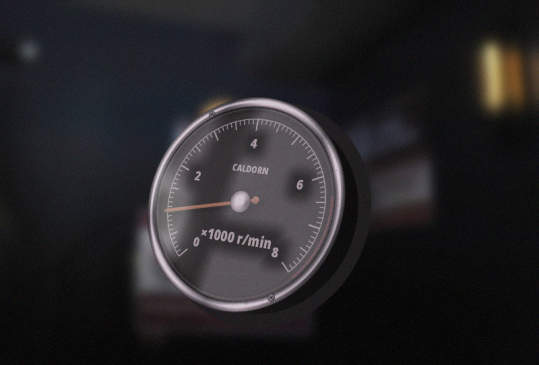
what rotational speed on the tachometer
1000 rpm
